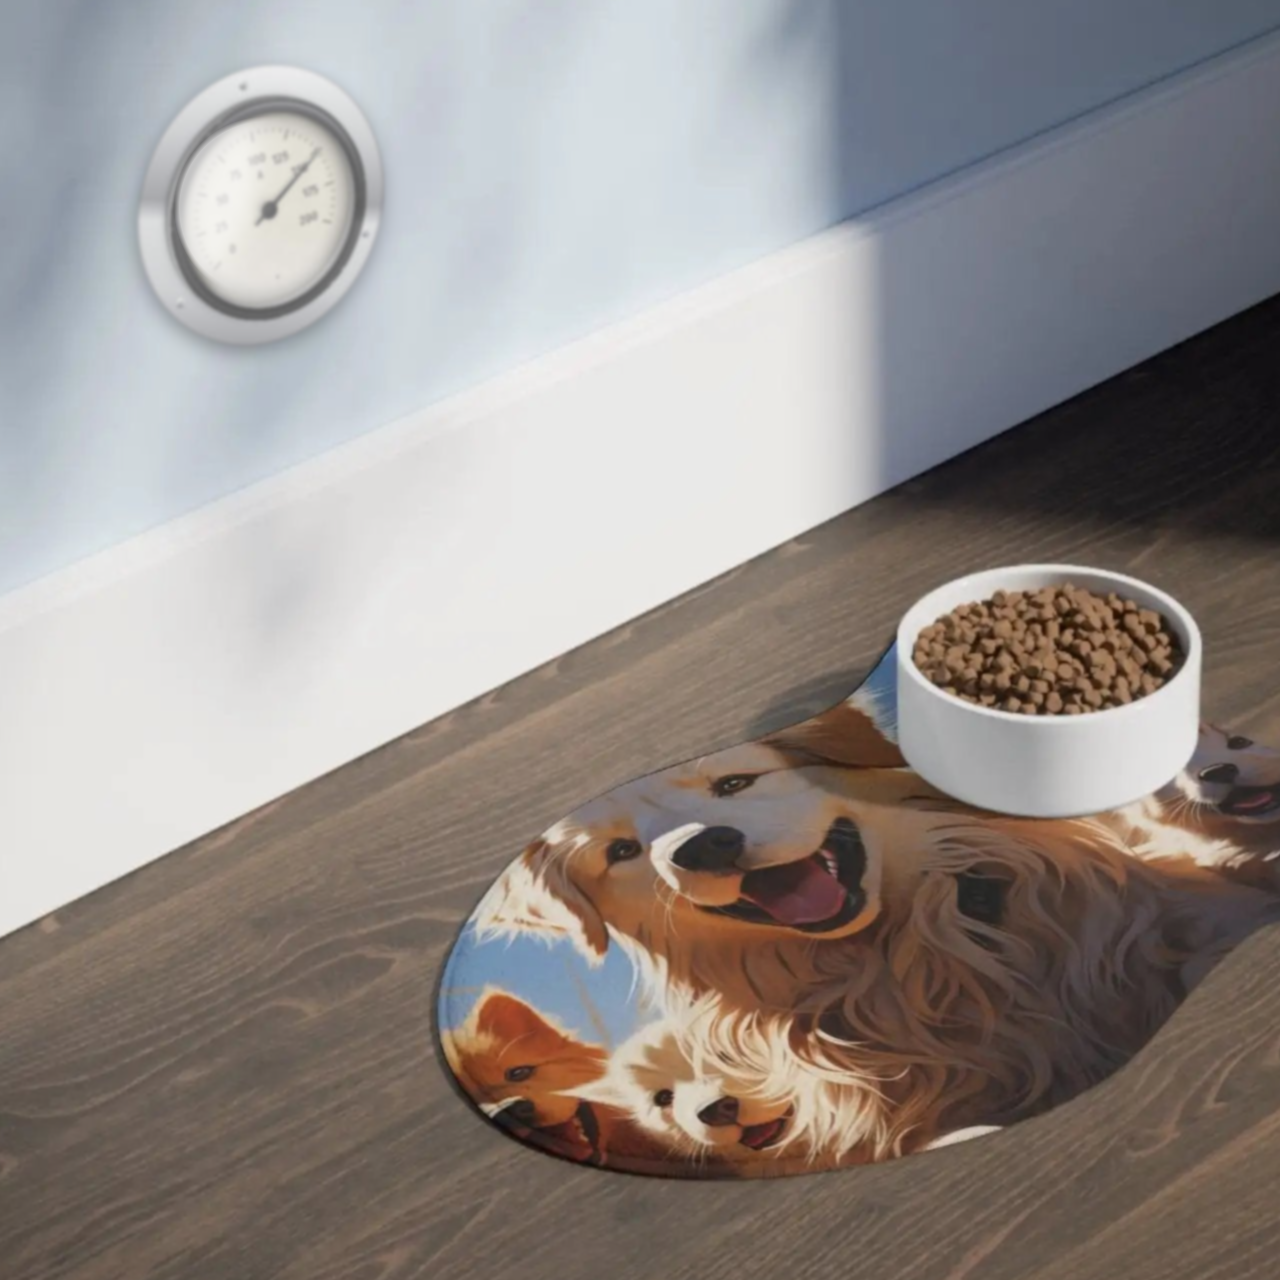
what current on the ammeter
150 A
